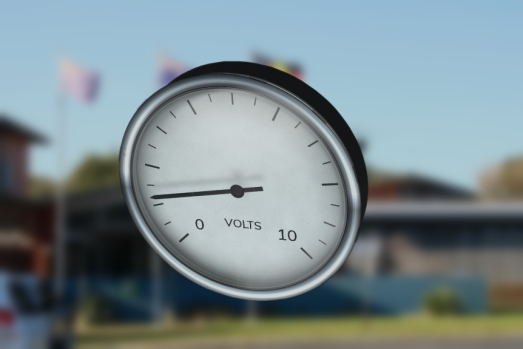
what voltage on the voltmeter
1.25 V
